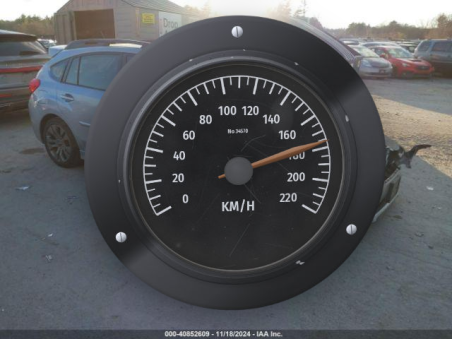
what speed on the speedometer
175 km/h
